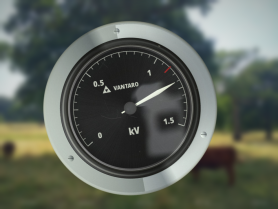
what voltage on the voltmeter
1.2 kV
